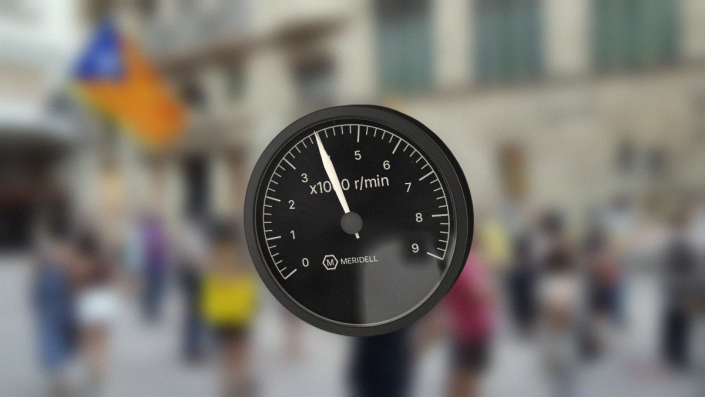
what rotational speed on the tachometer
4000 rpm
